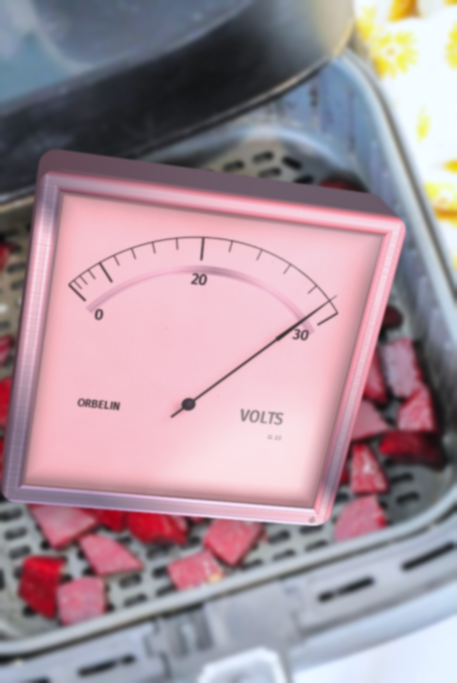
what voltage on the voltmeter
29 V
